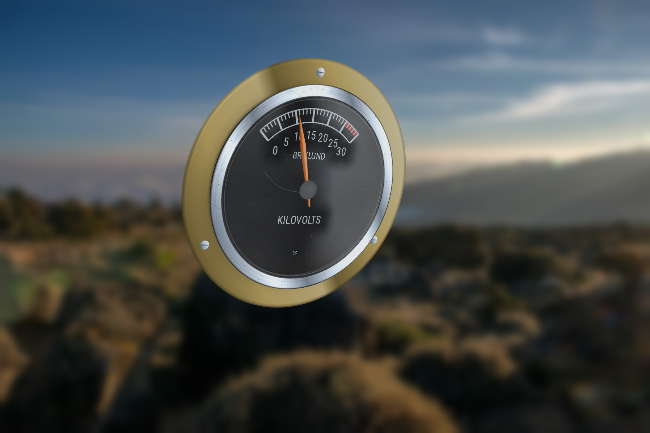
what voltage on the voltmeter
10 kV
